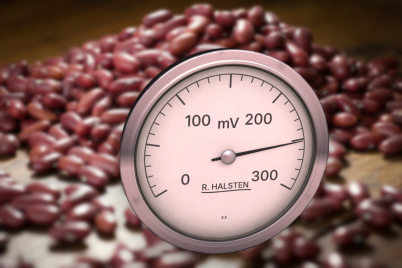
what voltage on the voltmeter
250 mV
